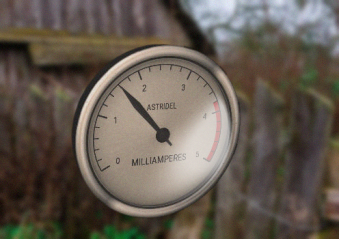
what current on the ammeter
1.6 mA
